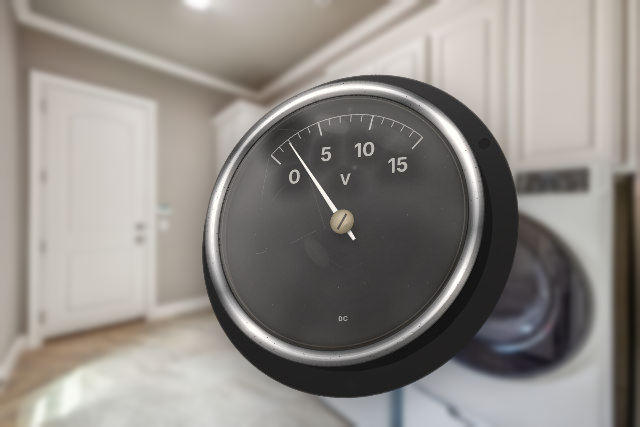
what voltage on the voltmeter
2 V
